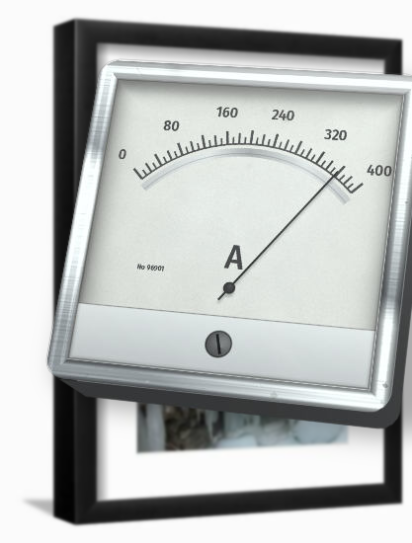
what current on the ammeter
360 A
